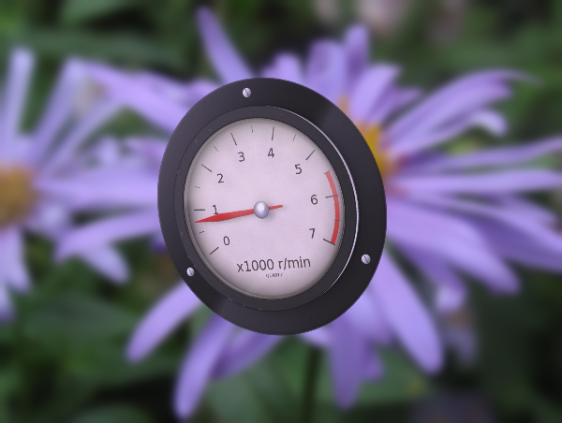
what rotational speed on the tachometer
750 rpm
